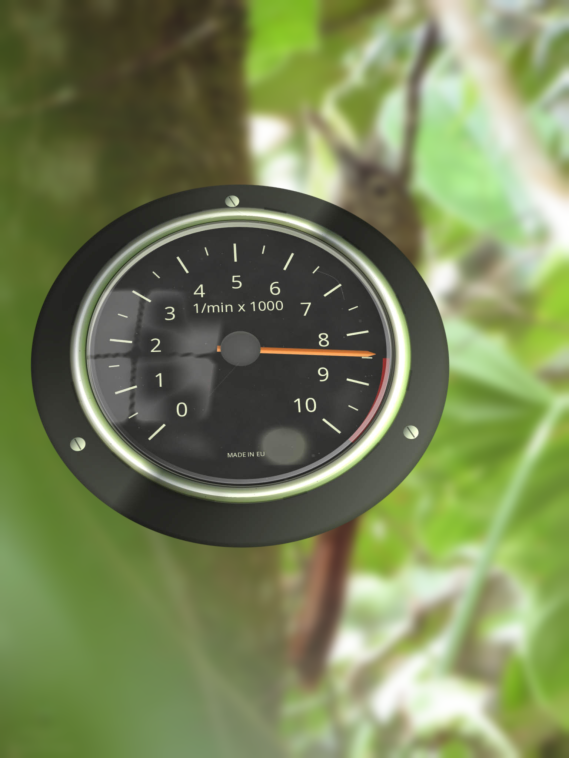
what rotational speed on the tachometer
8500 rpm
